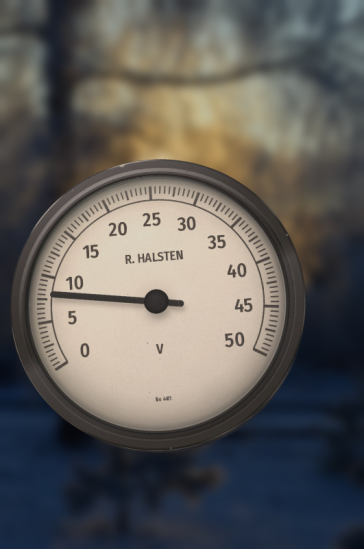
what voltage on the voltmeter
8 V
